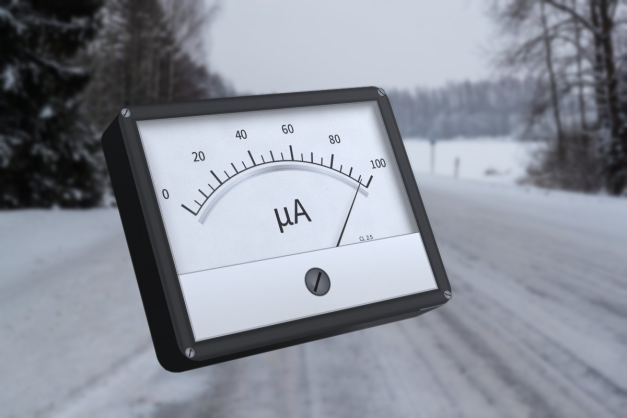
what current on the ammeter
95 µA
